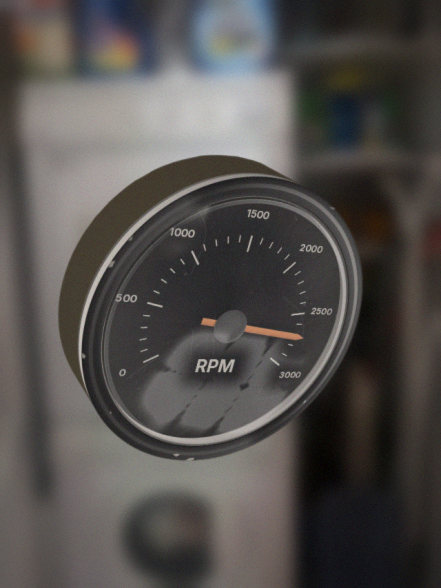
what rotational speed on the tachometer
2700 rpm
